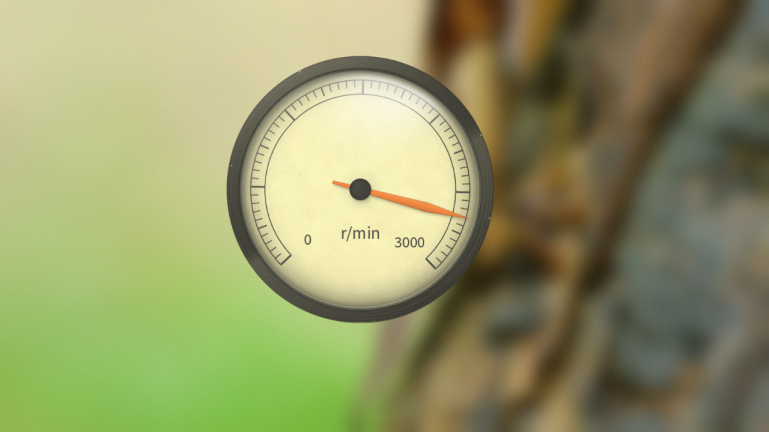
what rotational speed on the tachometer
2650 rpm
